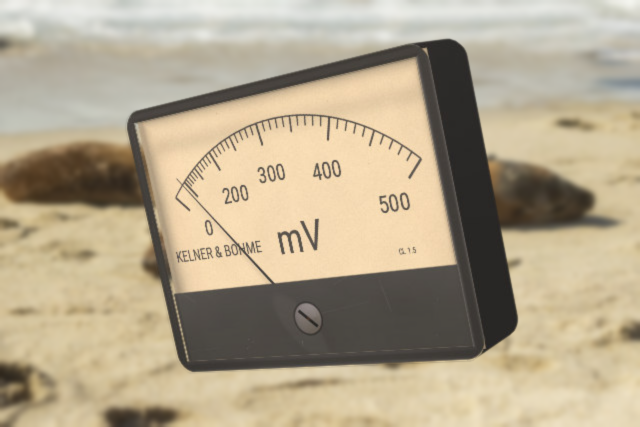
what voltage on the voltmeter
100 mV
